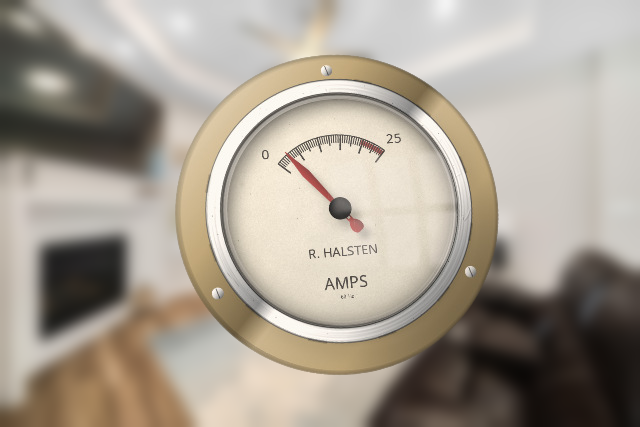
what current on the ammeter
2.5 A
